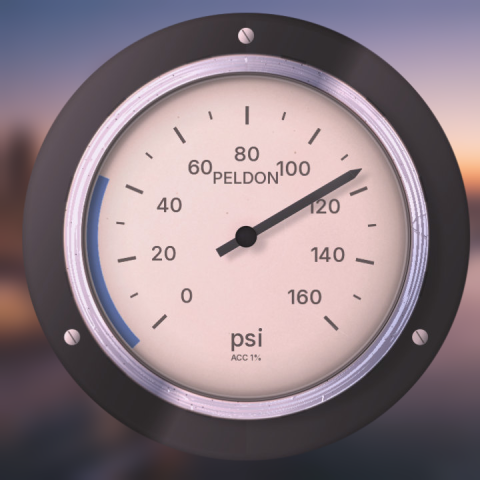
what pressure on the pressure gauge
115 psi
